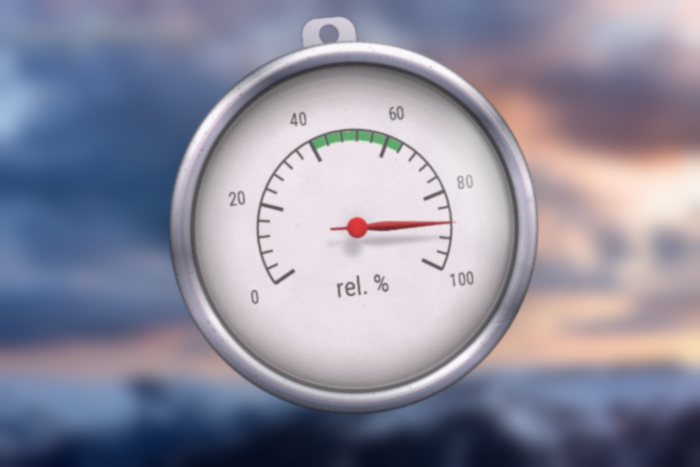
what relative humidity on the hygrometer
88 %
